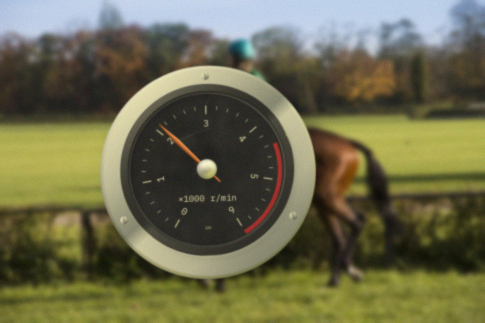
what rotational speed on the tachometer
2100 rpm
